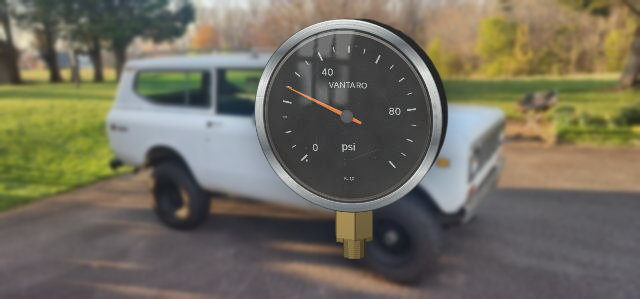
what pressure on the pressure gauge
25 psi
